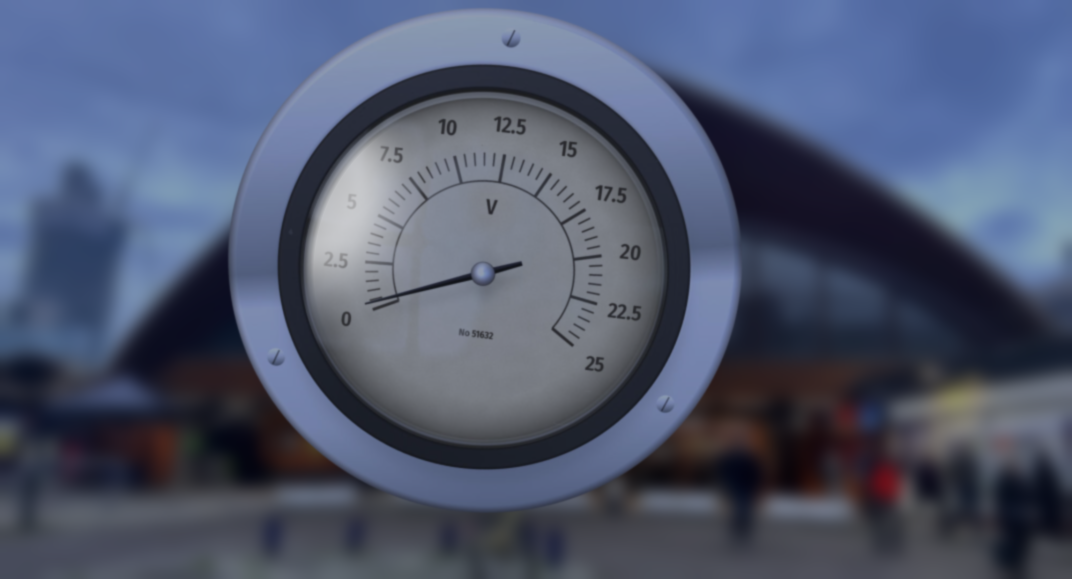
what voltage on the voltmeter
0.5 V
